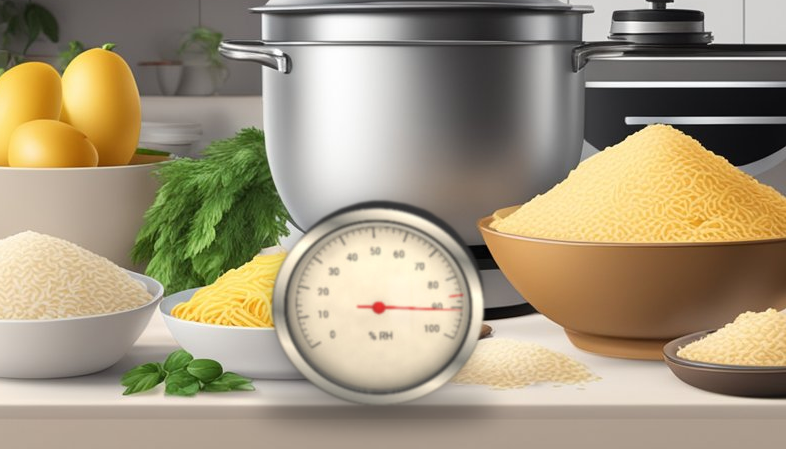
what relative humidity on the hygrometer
90 %
